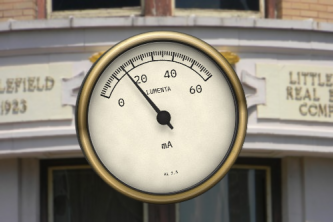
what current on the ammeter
15 mA
